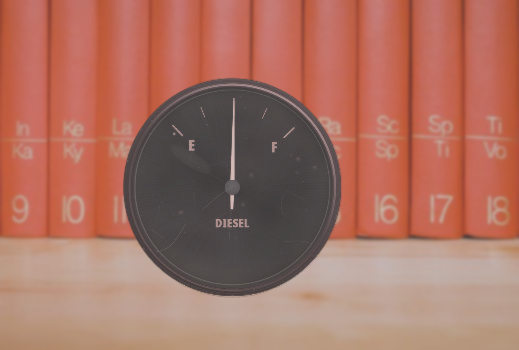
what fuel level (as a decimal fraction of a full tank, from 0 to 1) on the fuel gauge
0.5
